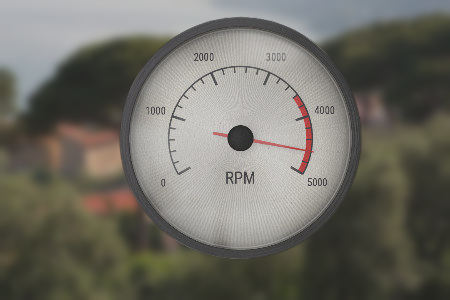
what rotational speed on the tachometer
4600 rpm
